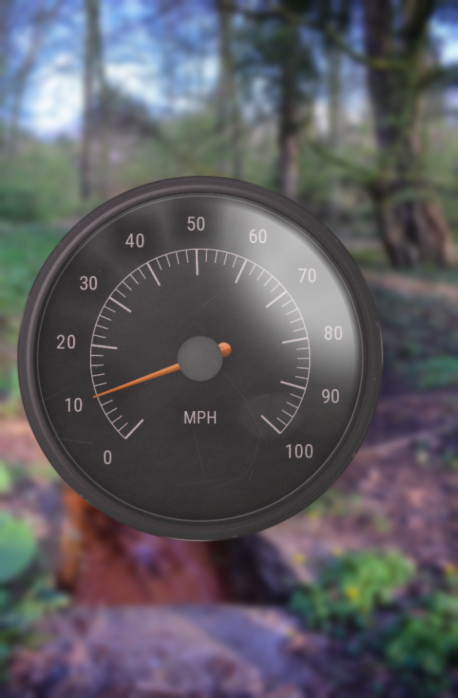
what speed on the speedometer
10 mph
